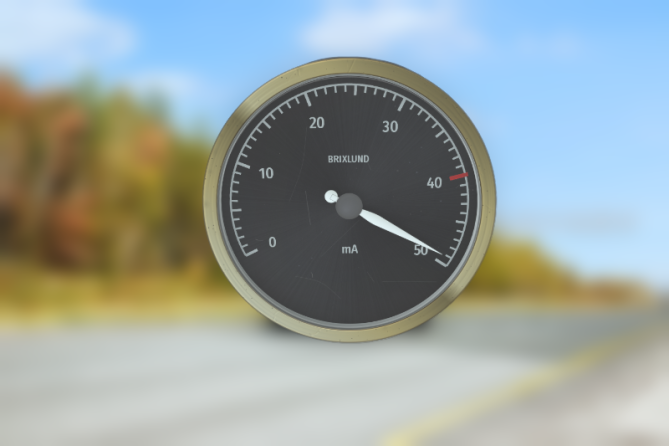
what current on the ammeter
49 mA
